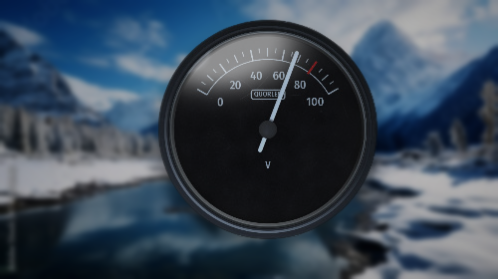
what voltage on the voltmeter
67.5 V
